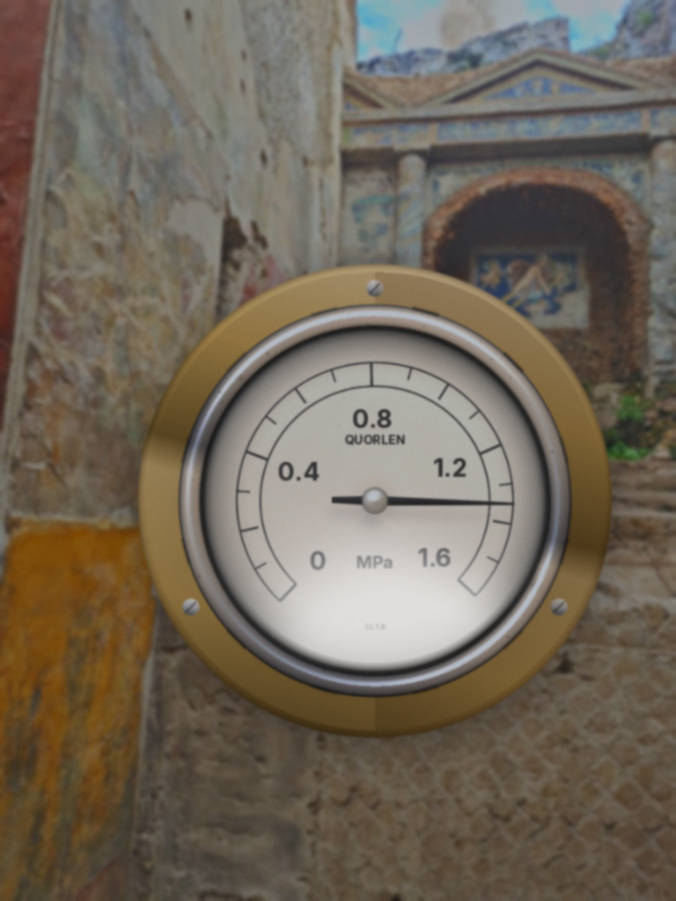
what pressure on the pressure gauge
1.35 MPa
